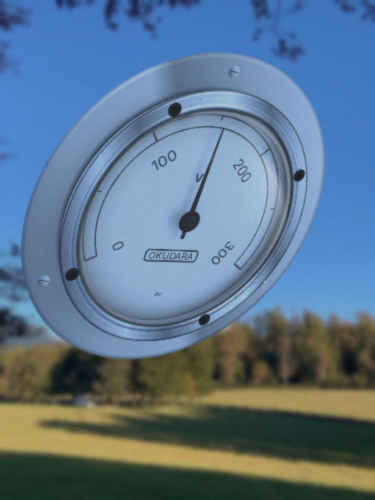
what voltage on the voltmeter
150 V
